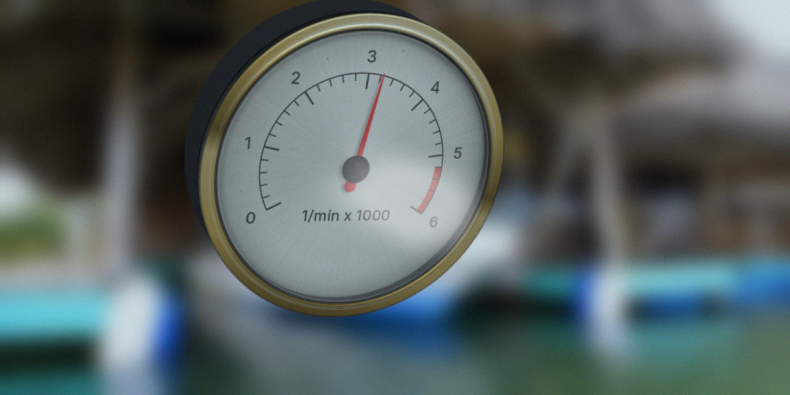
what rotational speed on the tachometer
3200 rpm
